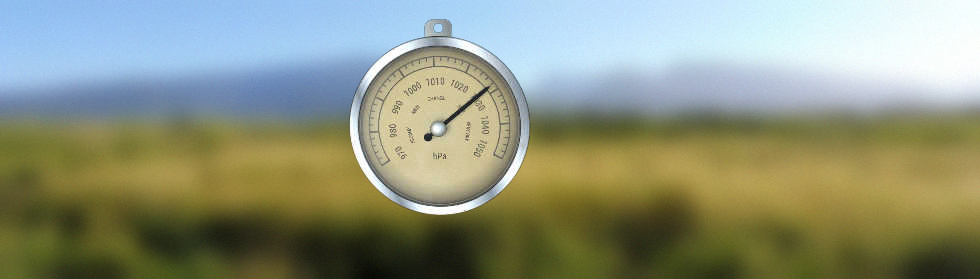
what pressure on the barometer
1028 hPa
